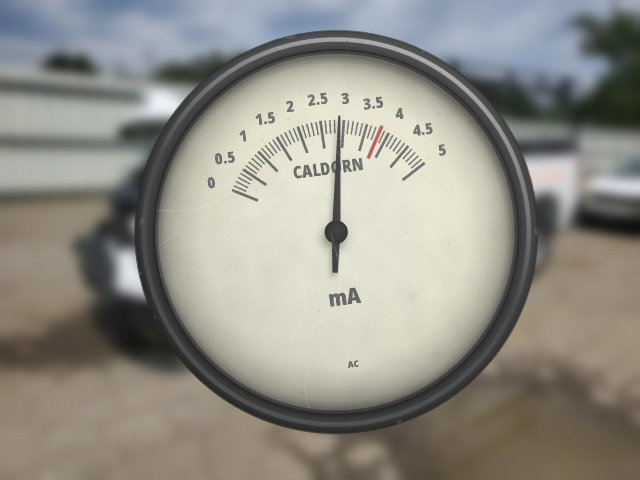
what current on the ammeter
2.9 mA
